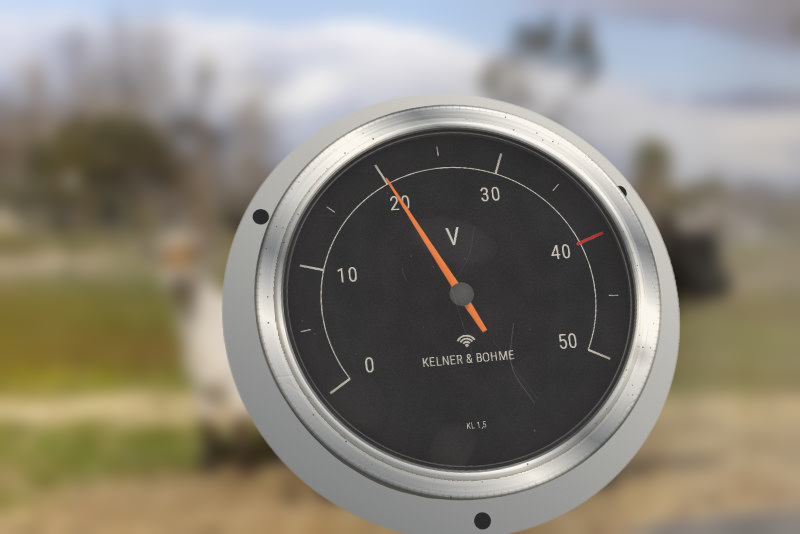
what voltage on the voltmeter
20 V
